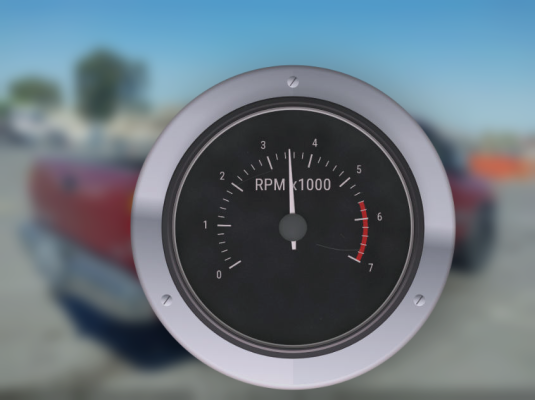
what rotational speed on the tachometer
3500 rpm
